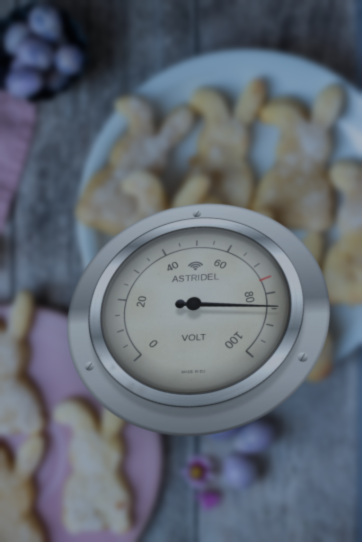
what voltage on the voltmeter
85 V
